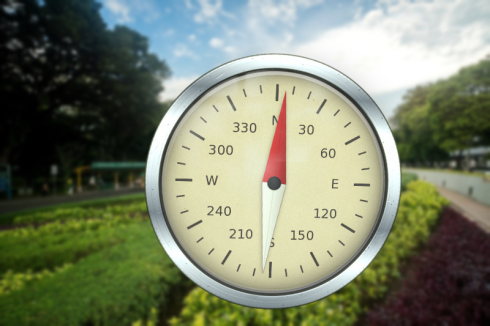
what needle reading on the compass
5 °
